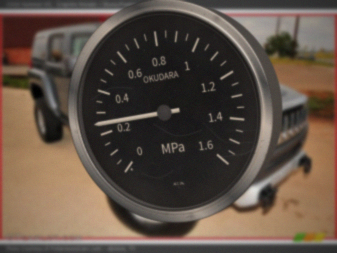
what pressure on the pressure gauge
0.25 MPa
